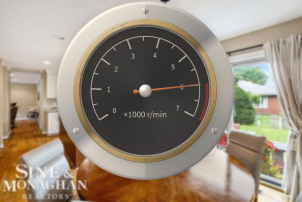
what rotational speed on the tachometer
6000 rpm
